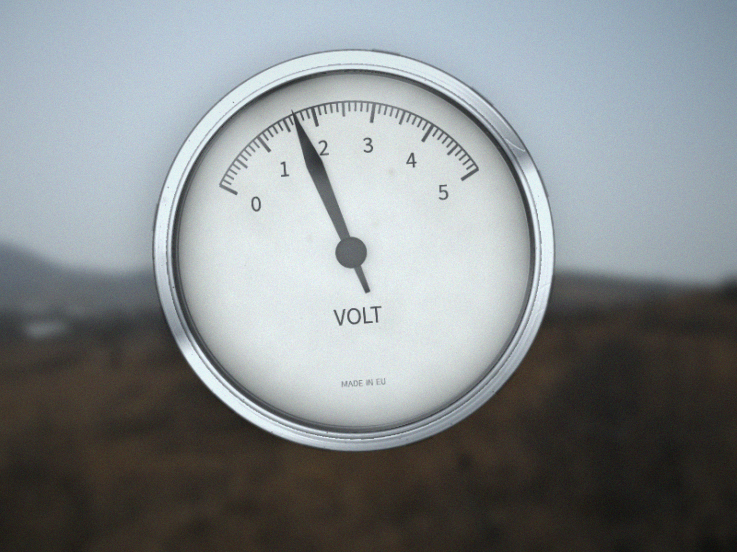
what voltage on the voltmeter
1.7 V
